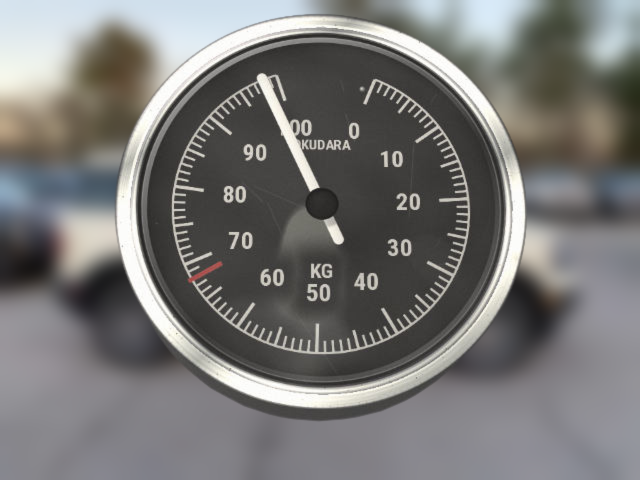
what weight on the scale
98 kg
